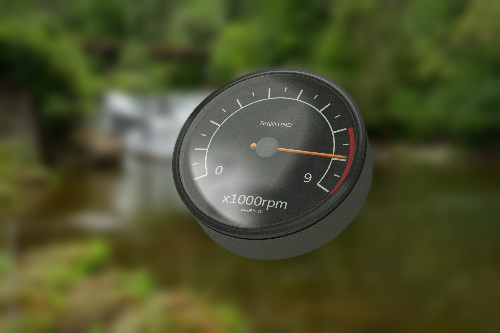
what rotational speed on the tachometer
8000 rpm
